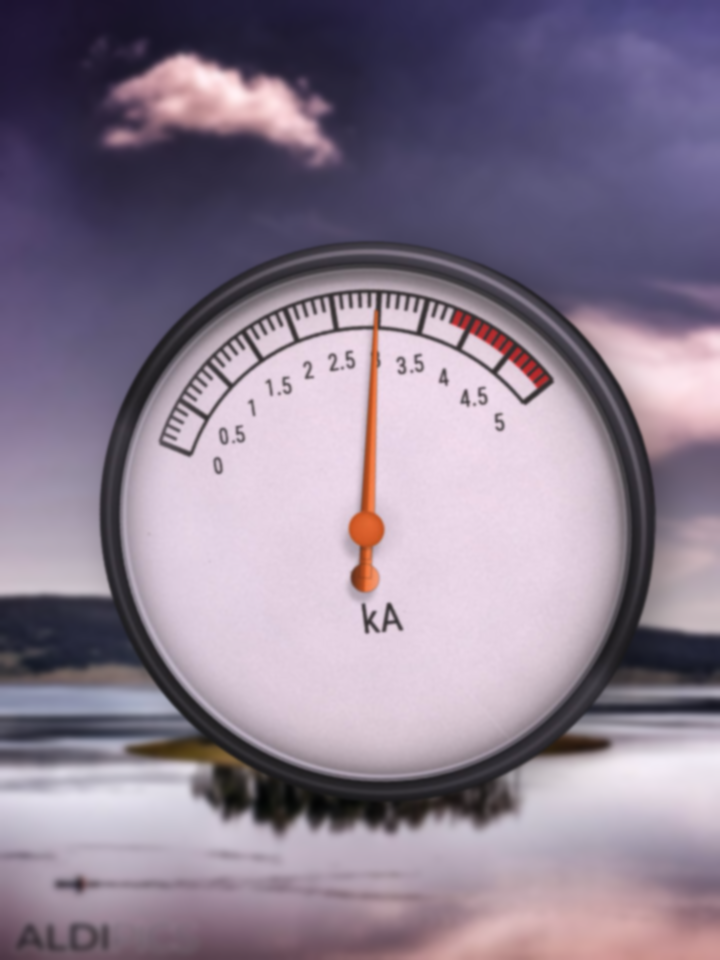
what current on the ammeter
3 kA
